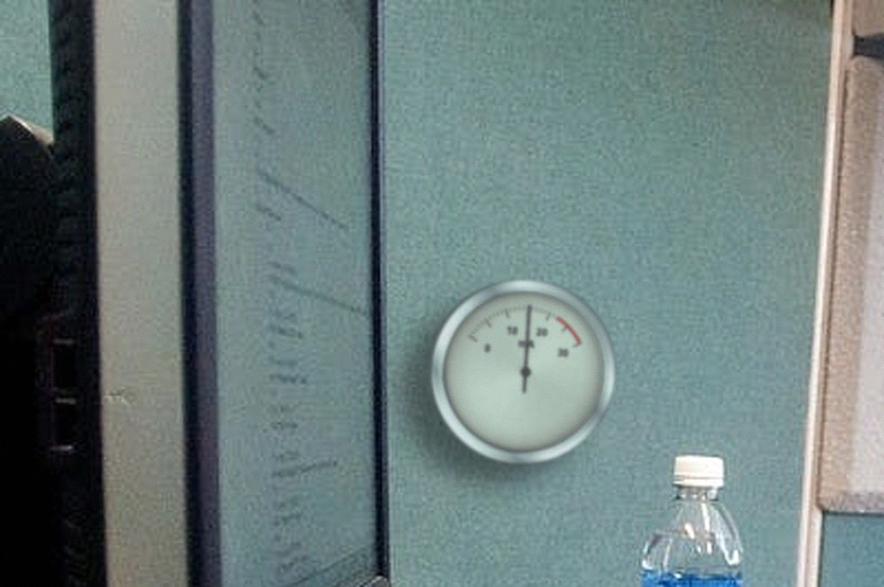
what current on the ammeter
15 mA
